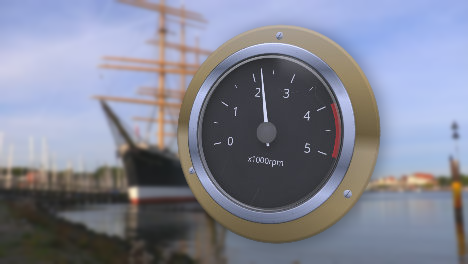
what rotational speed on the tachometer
2250 rpm
